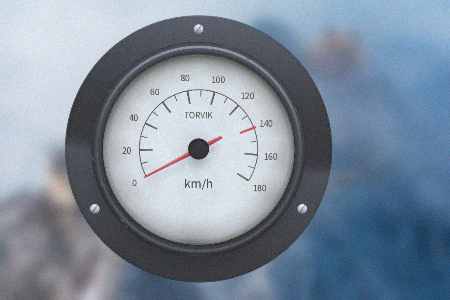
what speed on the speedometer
0 km/h
